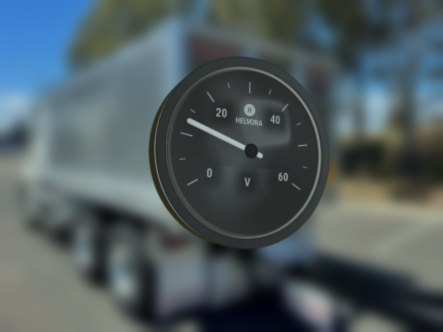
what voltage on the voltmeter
12.5 V
